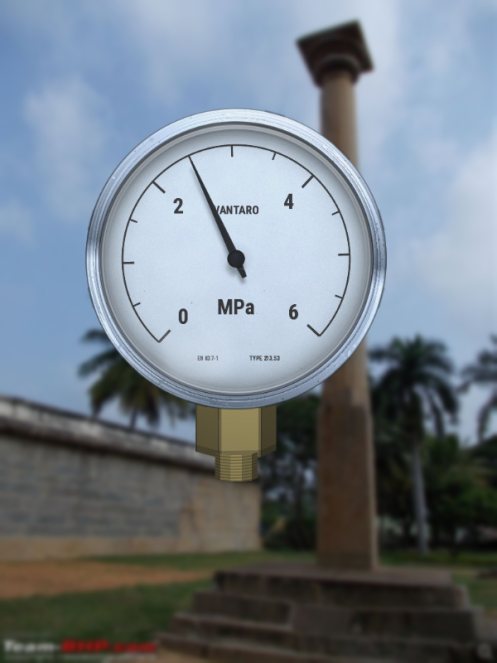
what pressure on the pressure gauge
2.5 MPa
